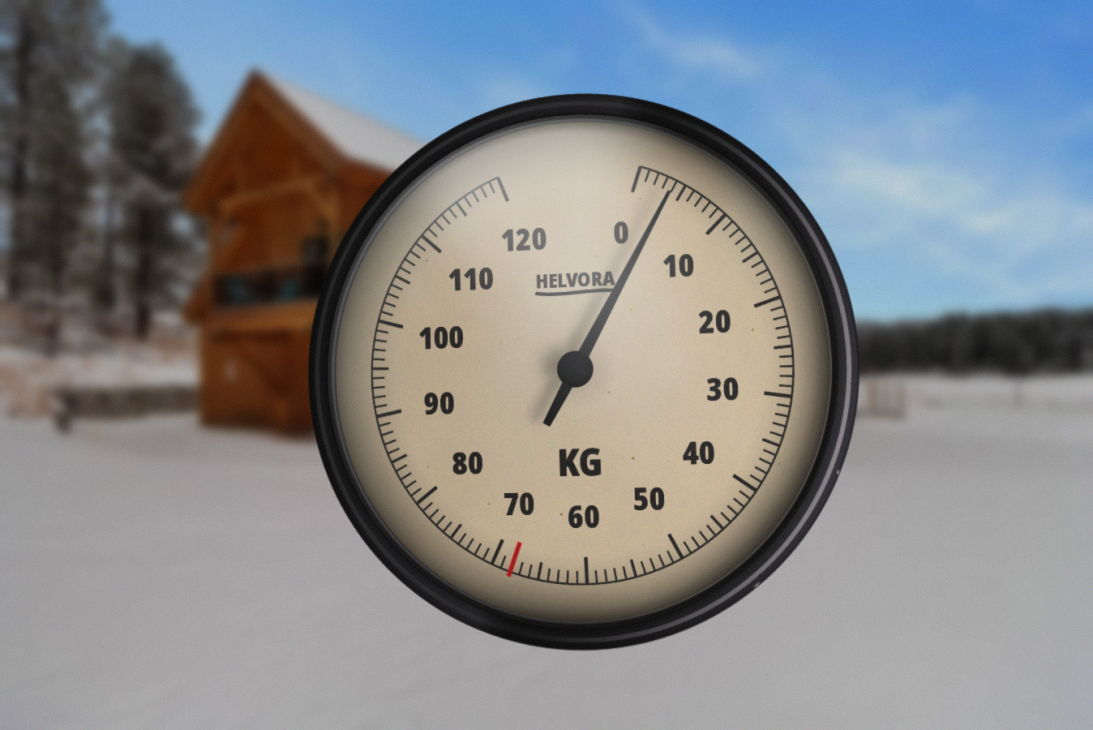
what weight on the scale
4 kg
